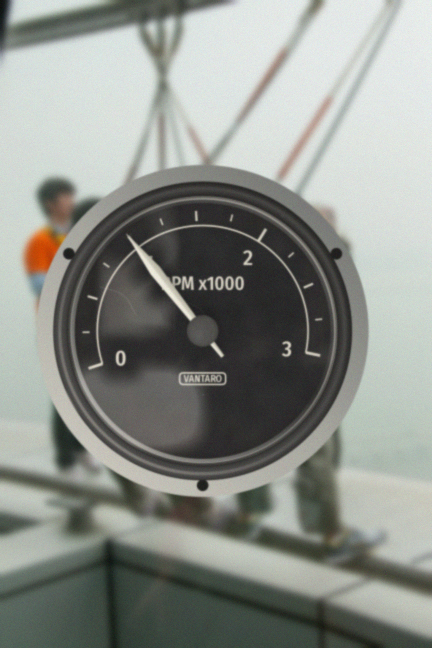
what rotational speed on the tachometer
1000 rpm
